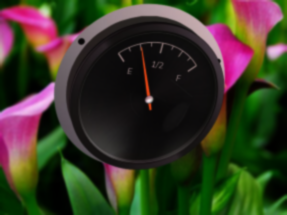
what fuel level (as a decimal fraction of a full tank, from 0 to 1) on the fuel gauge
0.25
